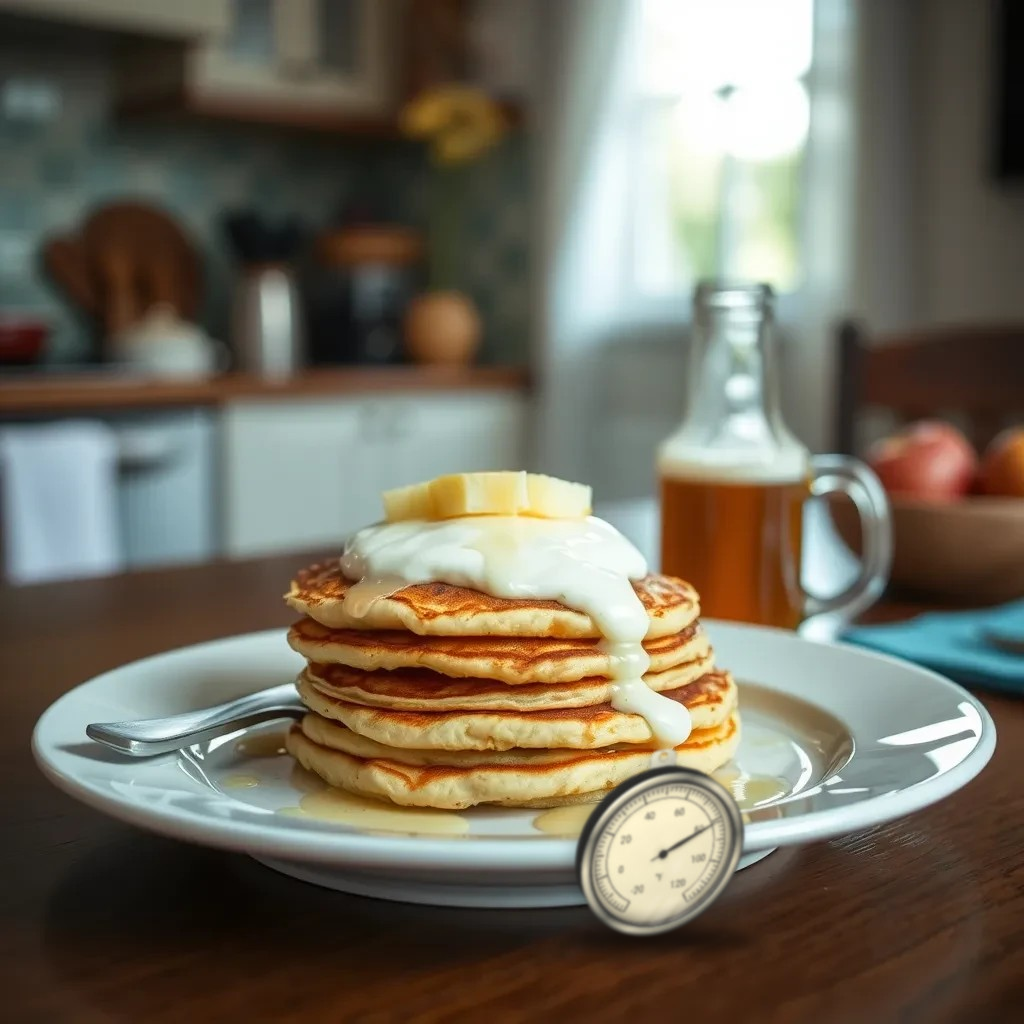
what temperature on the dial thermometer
80 °F
